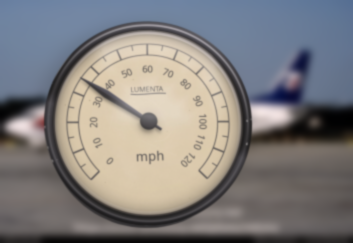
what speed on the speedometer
35 mph
